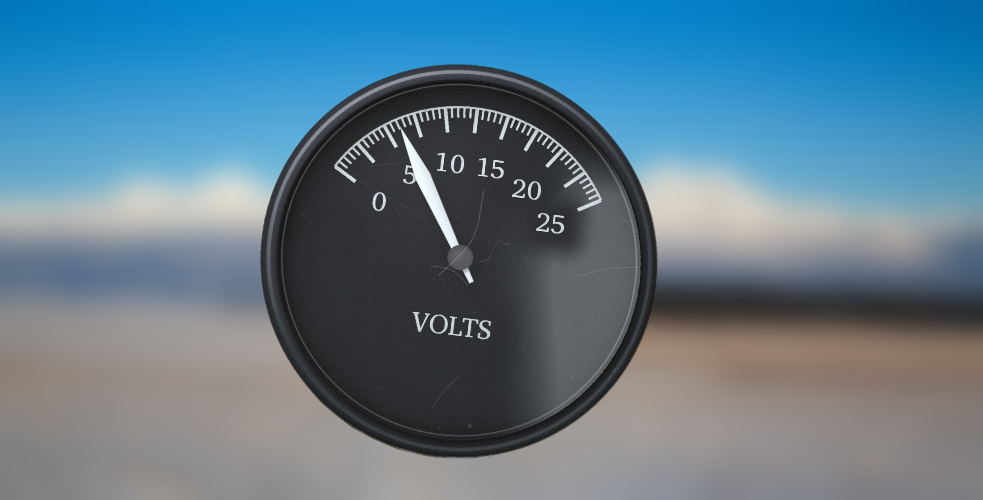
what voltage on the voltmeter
6 V
